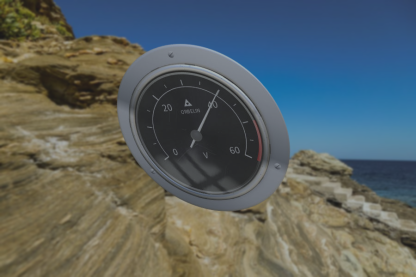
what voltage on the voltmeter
40 V
